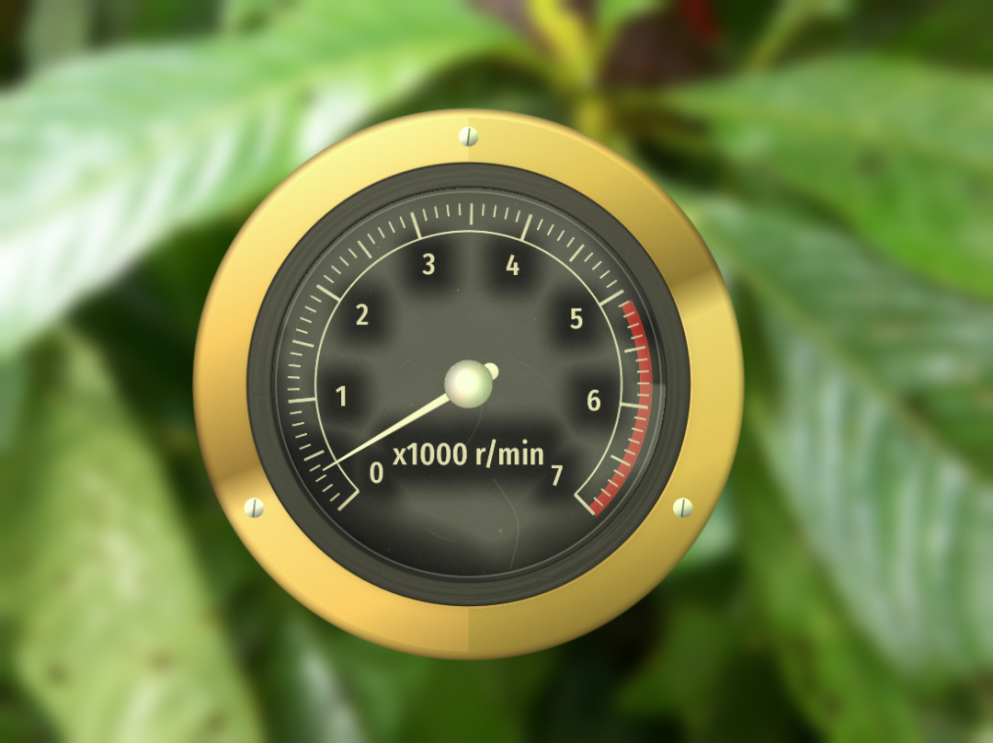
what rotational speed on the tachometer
350 rpm
